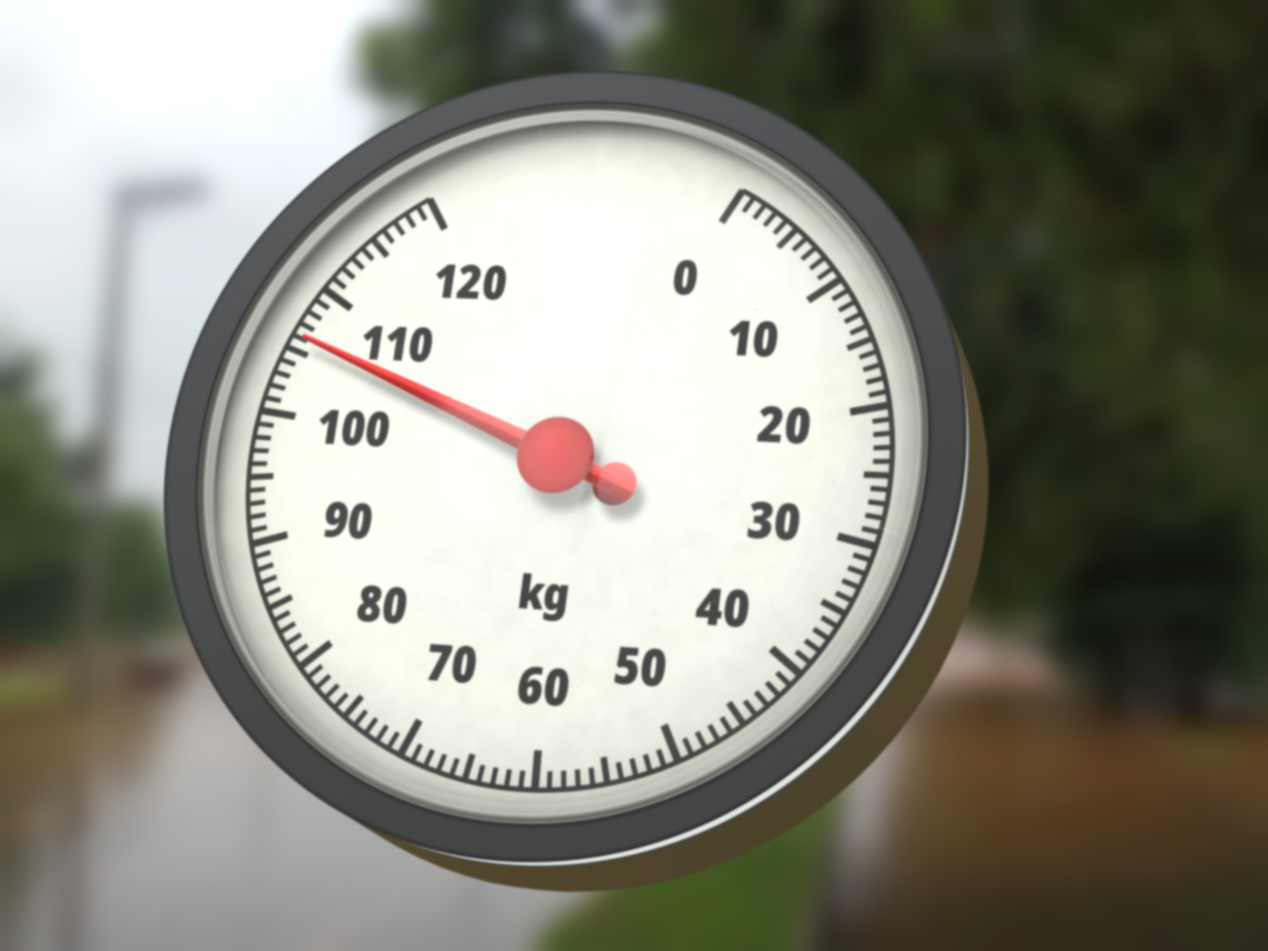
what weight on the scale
106 kg
